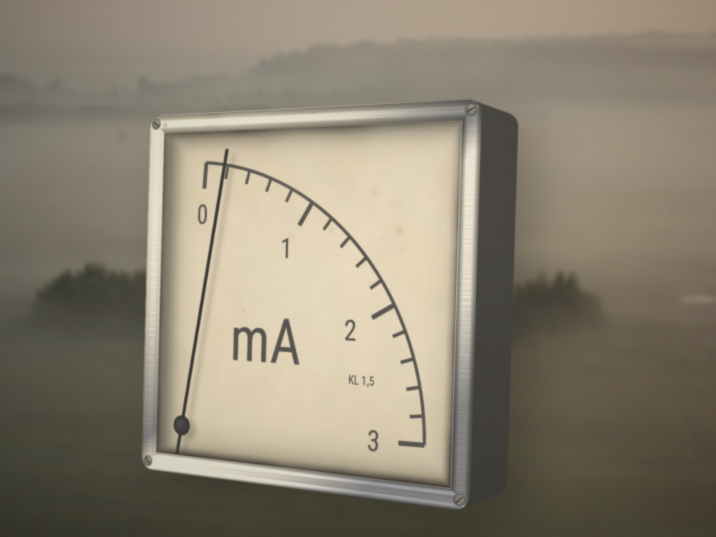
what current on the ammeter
0.2 mA
